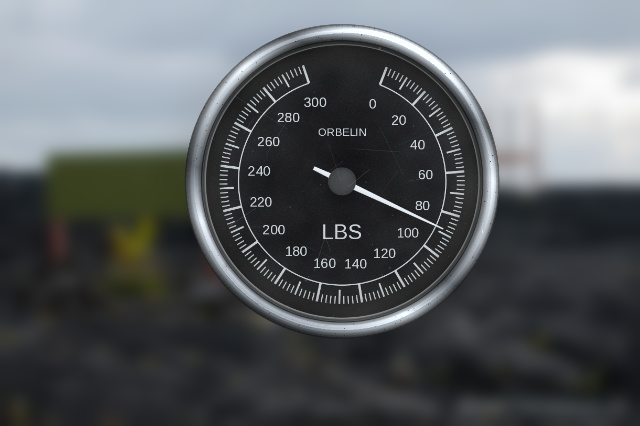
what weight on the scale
88 lb
